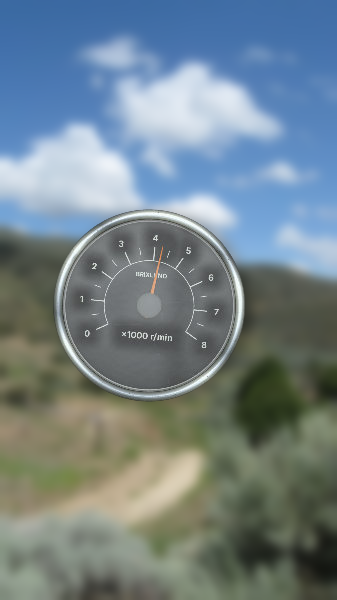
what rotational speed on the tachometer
4250 rpm
